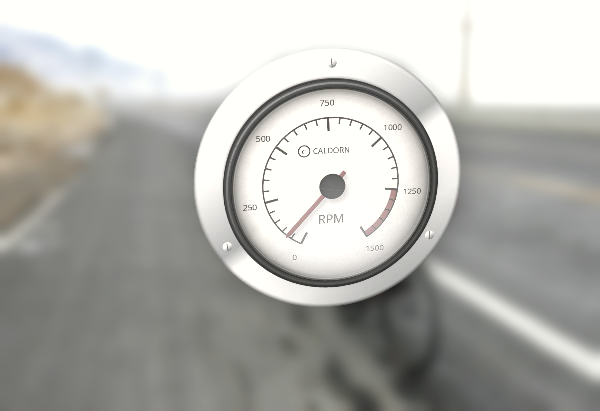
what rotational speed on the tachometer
75 rpm
